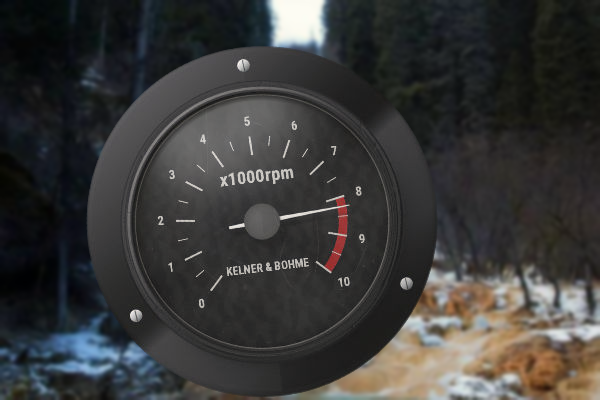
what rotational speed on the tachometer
8250 rpm
